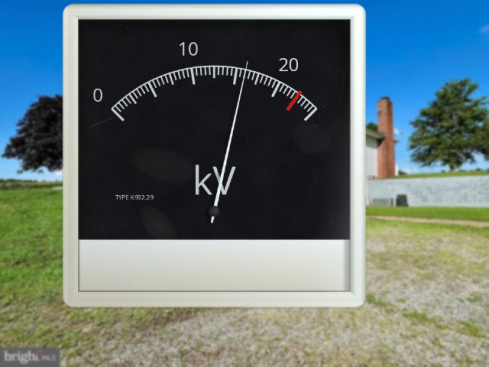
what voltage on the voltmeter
16 kV
